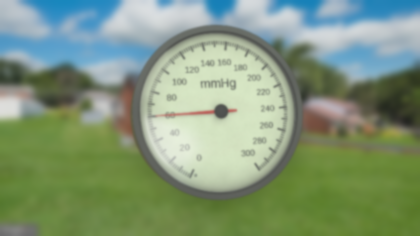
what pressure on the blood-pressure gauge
60 mmHg
